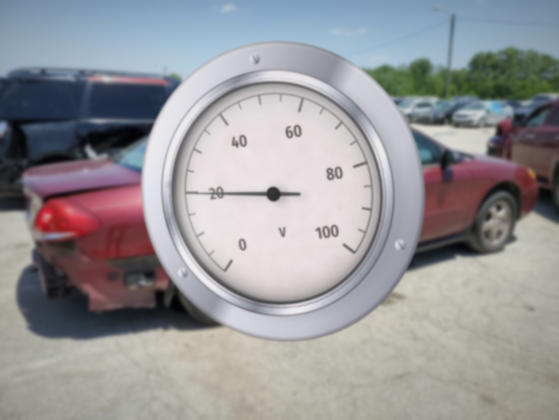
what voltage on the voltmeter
20 V
